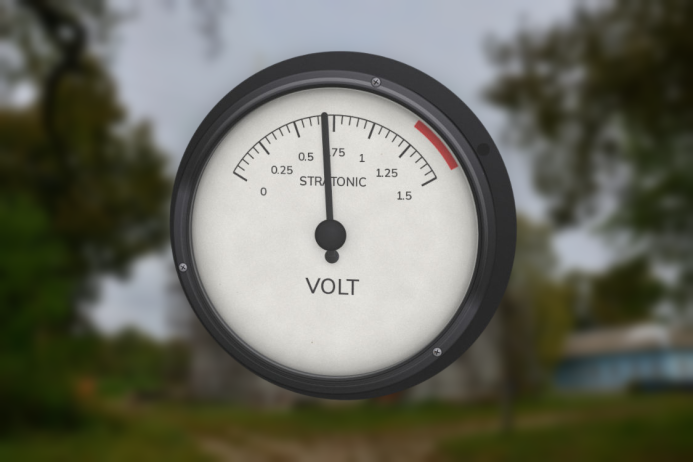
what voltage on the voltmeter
0.7 V
